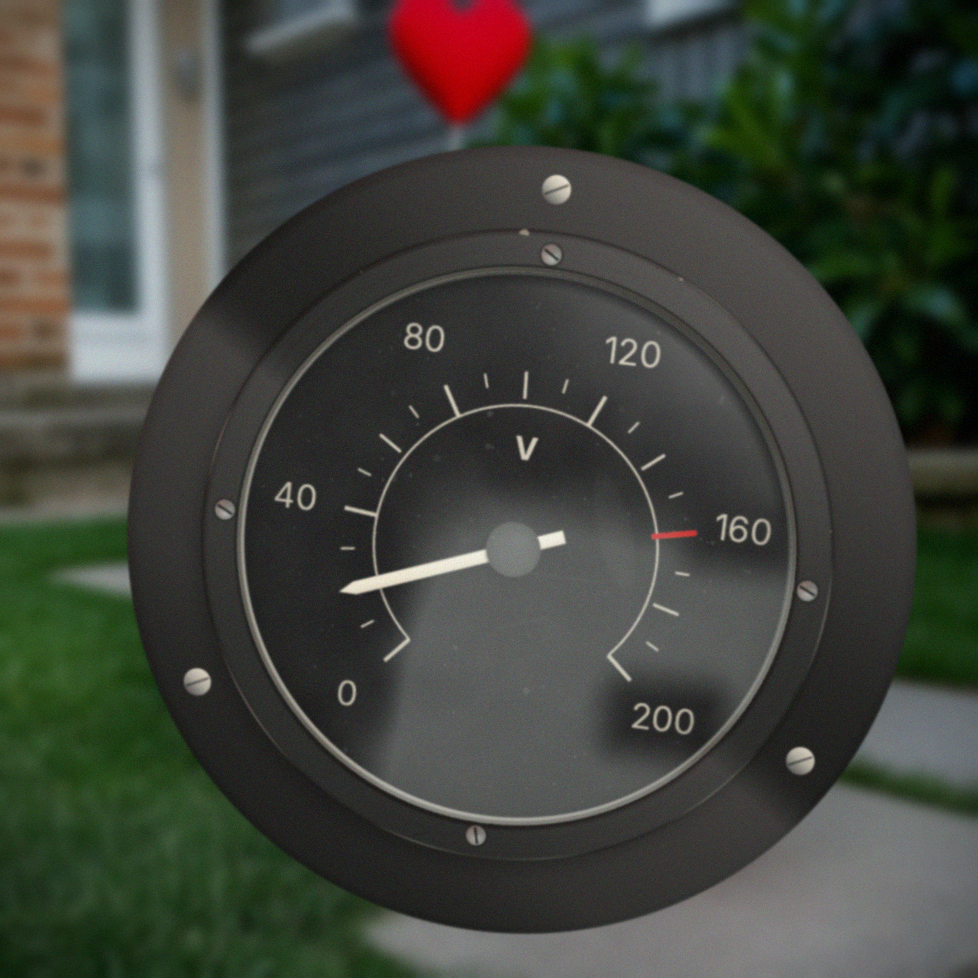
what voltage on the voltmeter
20 V
